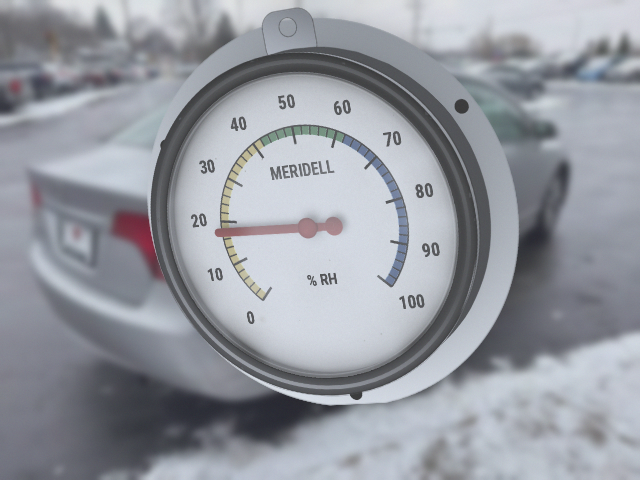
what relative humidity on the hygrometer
18 %
